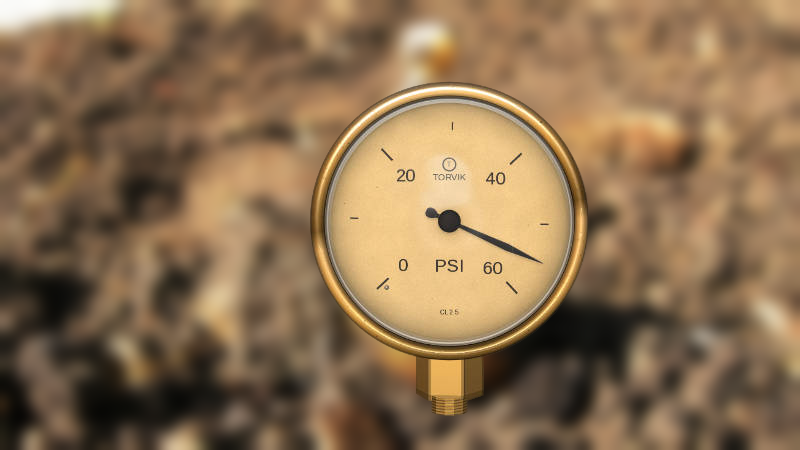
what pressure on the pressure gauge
55 psi
